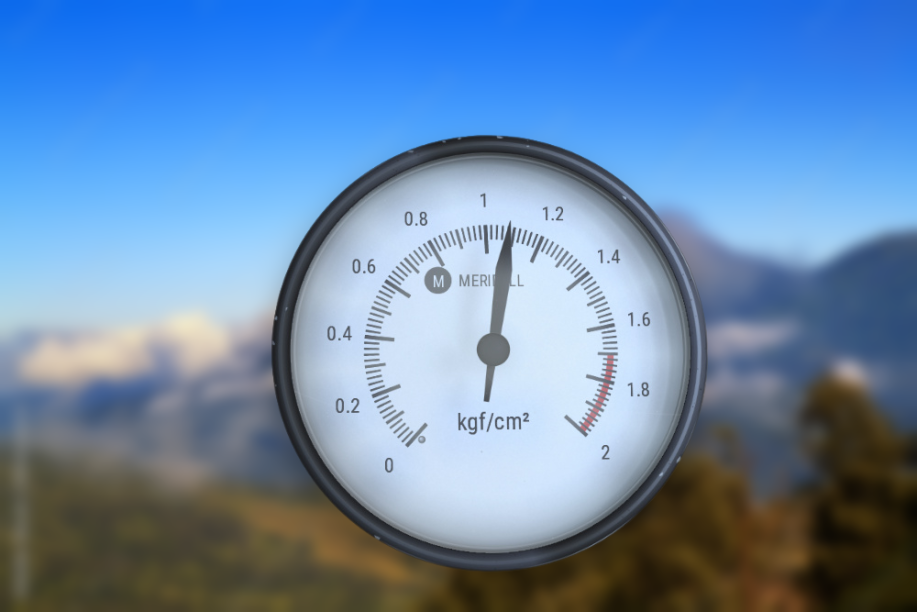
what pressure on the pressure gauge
1.08 kg/cm²
